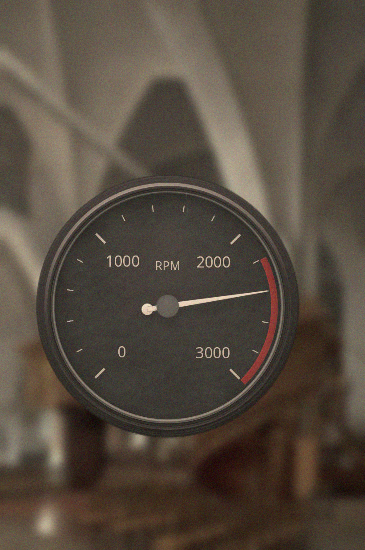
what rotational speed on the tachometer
2400 rpm
